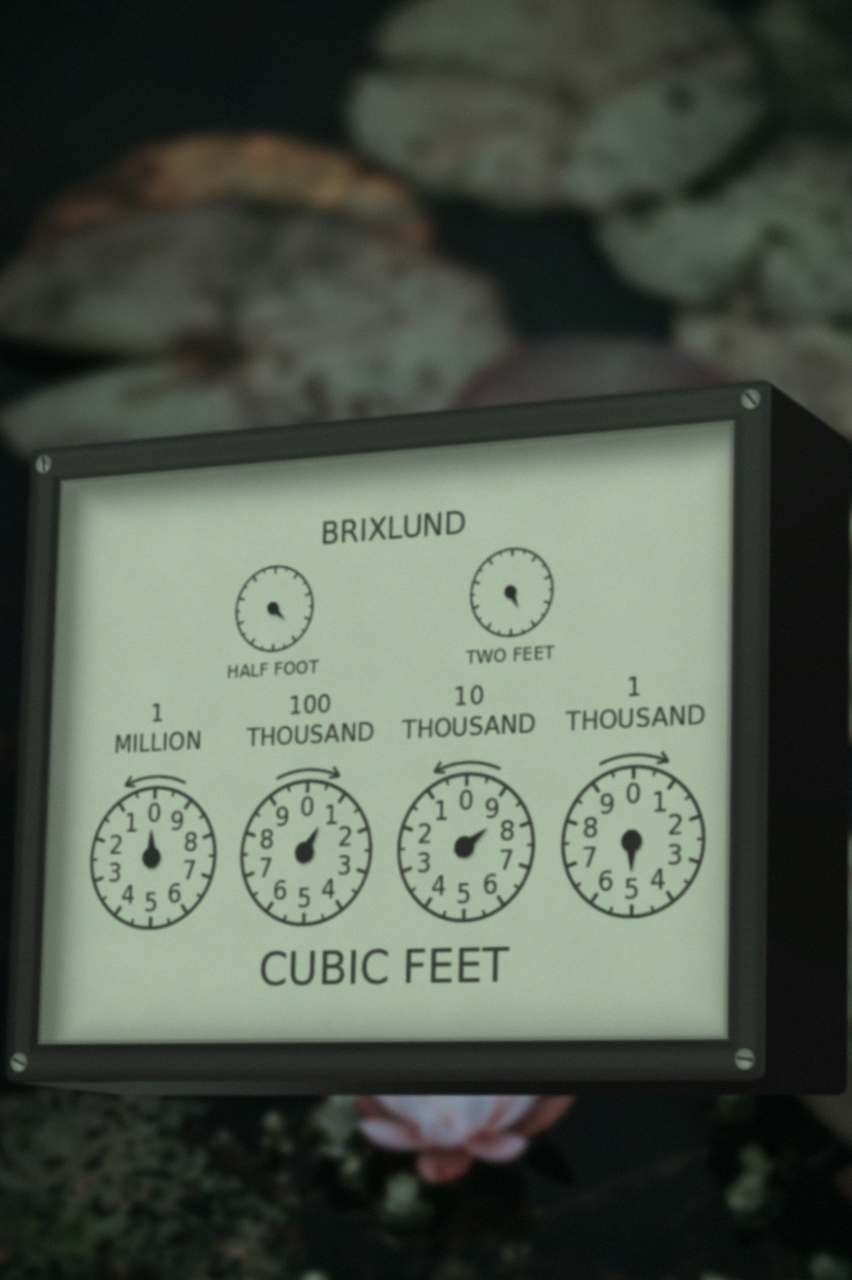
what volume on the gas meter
8500 ft³
